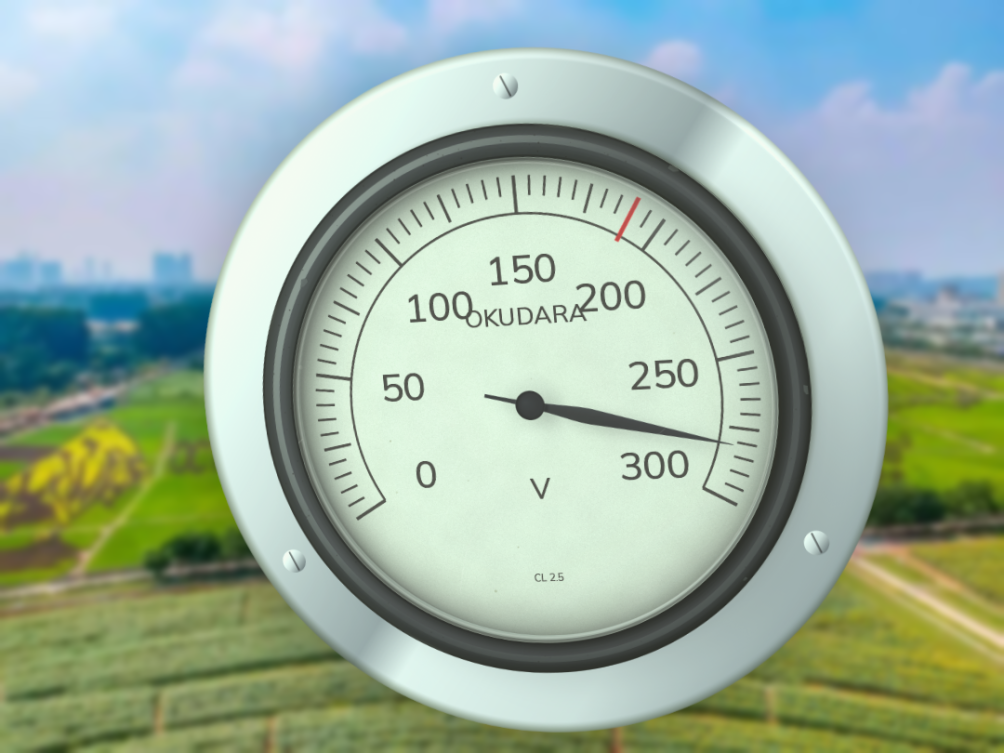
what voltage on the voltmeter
280 V
